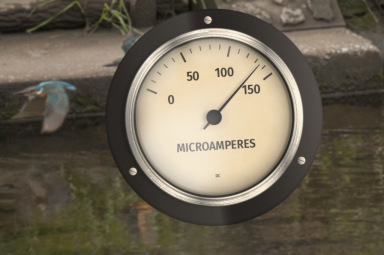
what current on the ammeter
135 µA
